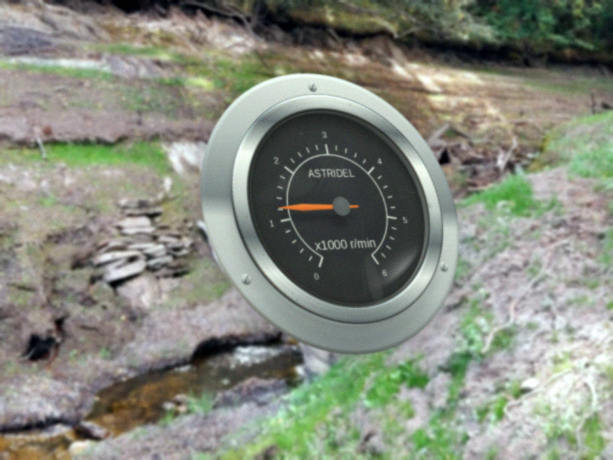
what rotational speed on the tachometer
1200 rpm
